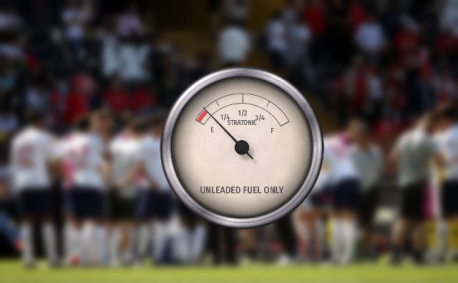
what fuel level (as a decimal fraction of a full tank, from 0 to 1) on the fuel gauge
0.125
